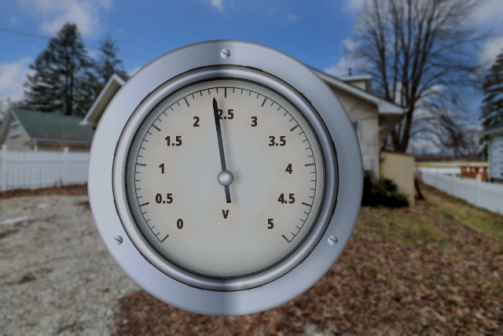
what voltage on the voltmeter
2.35 V
